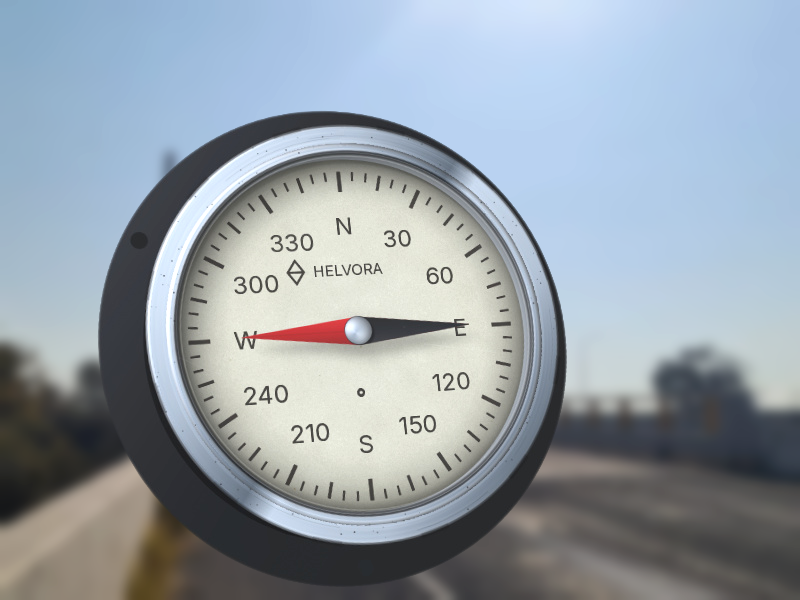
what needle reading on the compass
270 °
